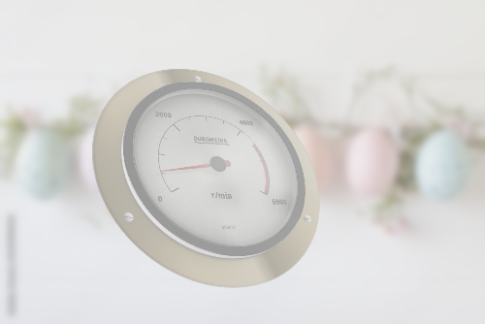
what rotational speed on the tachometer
500 rpm
